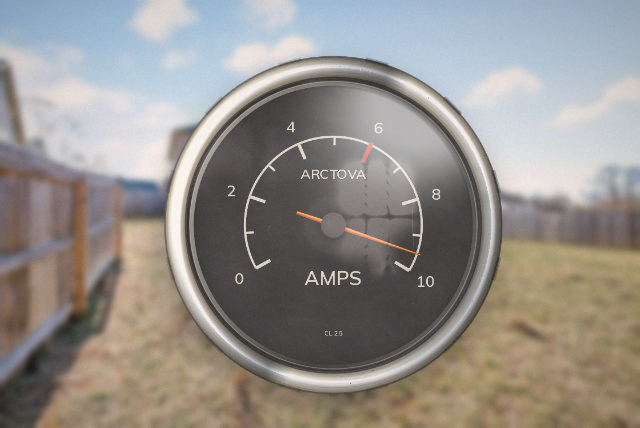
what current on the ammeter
9.5 A
